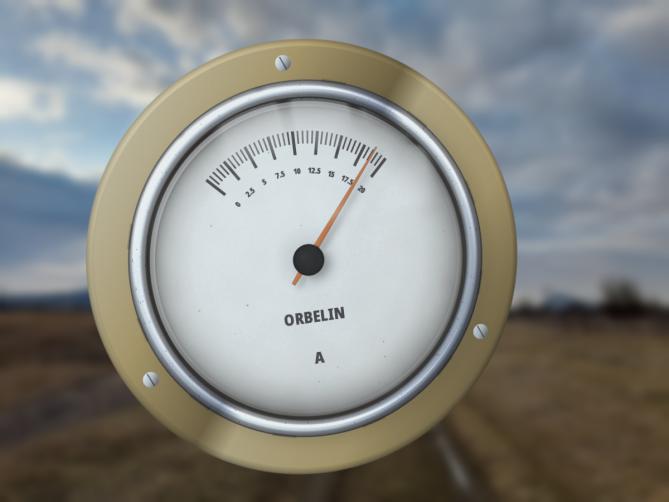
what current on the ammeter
18.5 A
